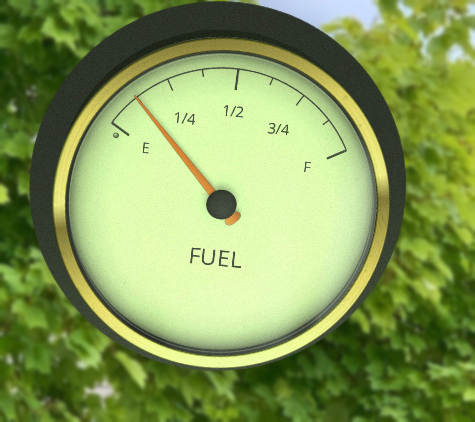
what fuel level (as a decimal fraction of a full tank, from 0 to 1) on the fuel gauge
0.125
